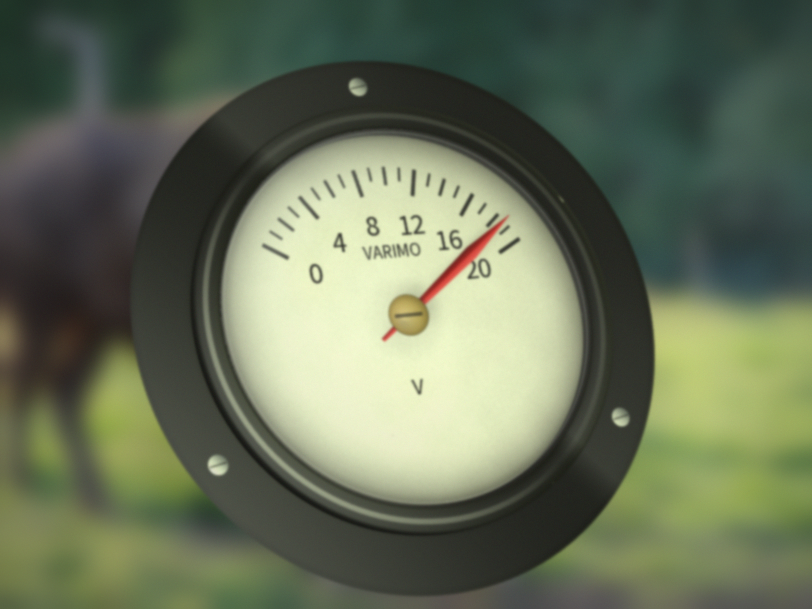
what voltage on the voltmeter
18.5 V
